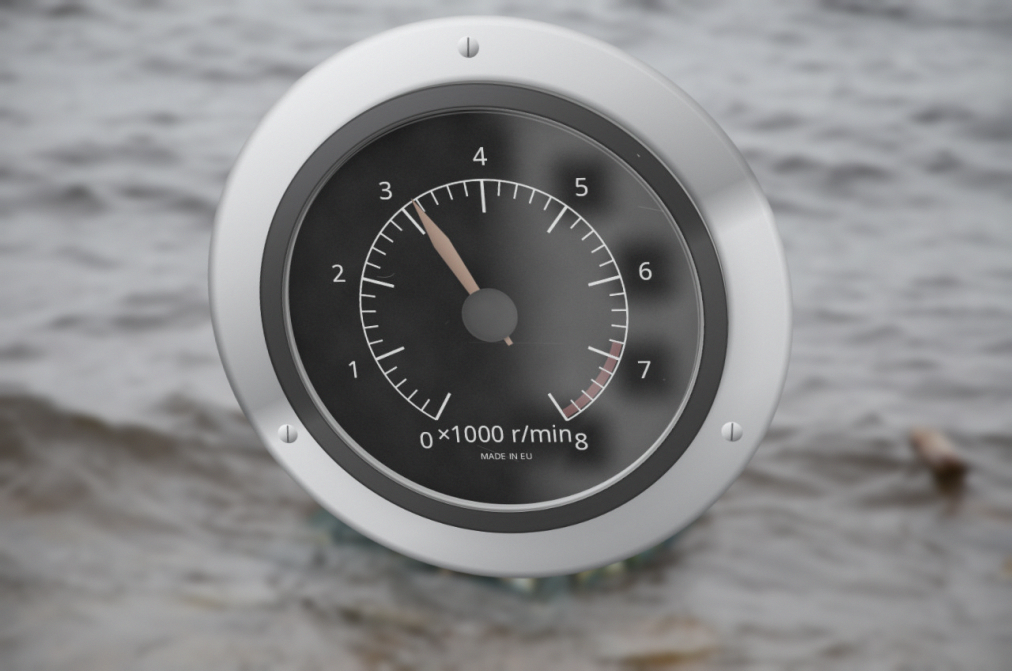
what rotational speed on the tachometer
3200 rpm
